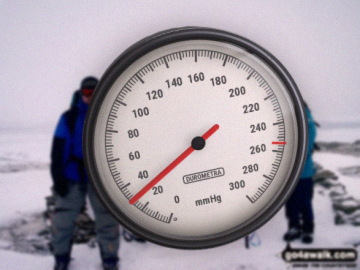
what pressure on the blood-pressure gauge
30 mmHg
